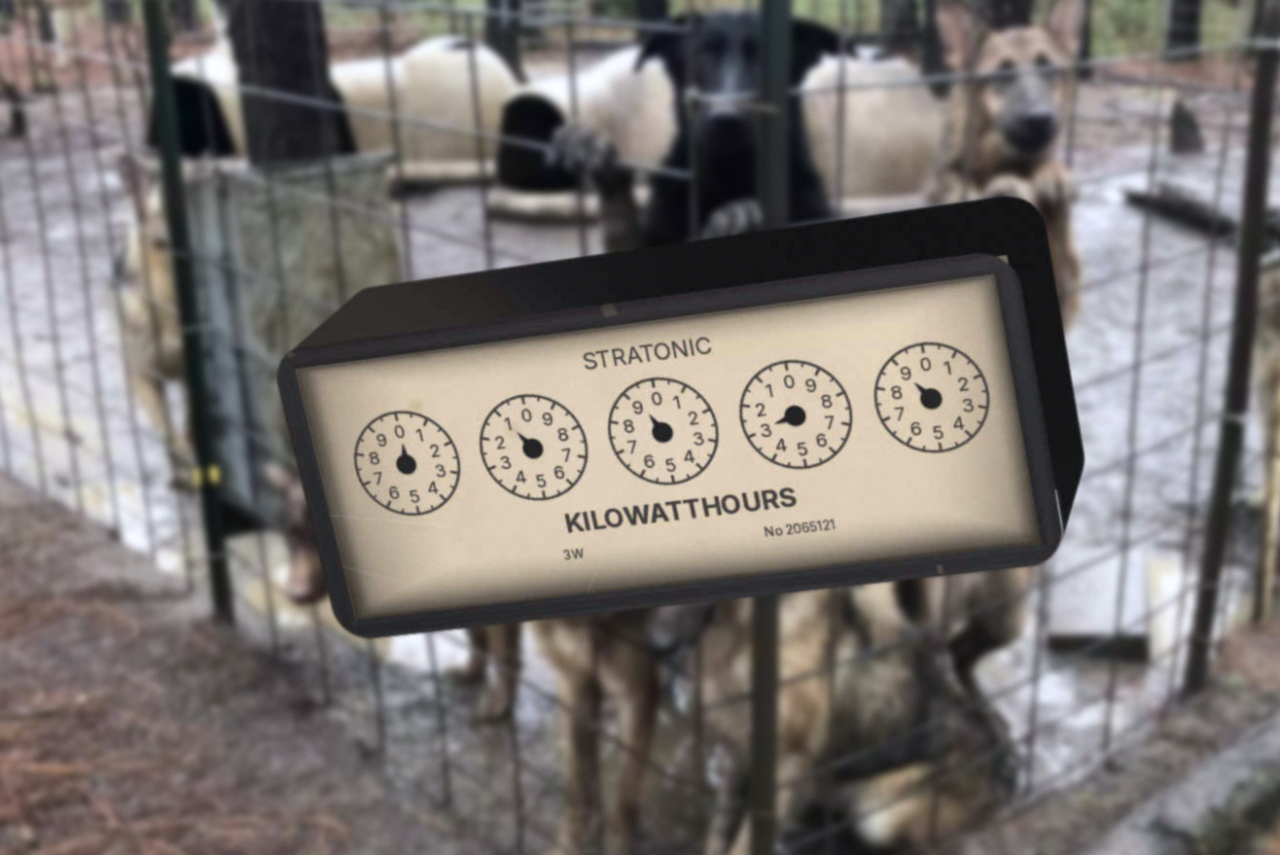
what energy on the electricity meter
929 kWh
